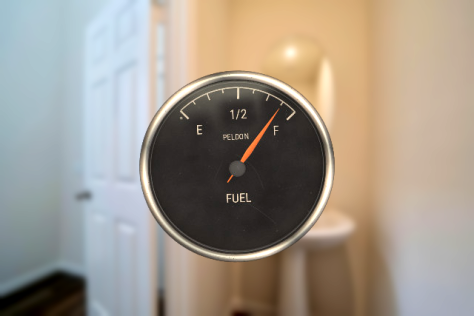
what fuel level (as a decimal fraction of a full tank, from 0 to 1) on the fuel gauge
0.875
